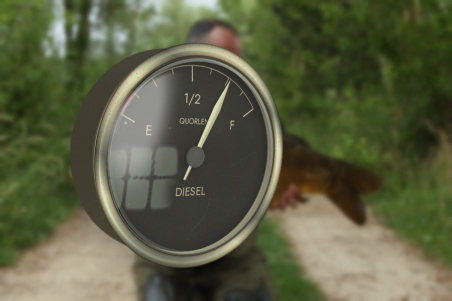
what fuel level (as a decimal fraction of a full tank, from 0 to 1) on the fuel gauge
0.75
